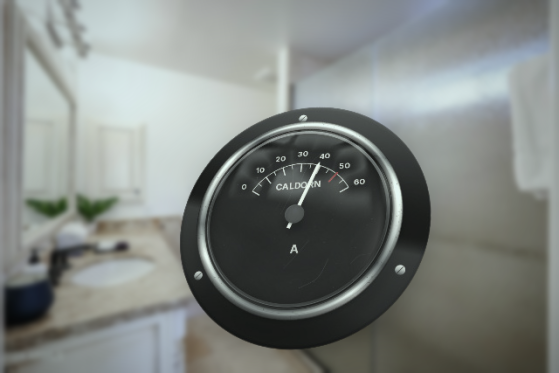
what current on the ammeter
40 A
